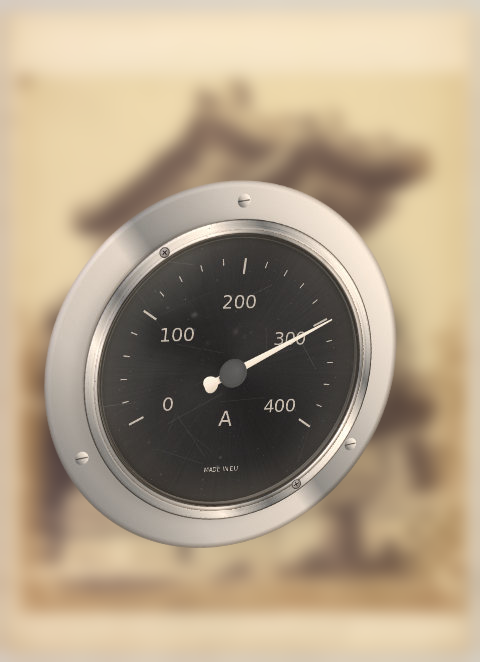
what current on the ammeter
300 A
